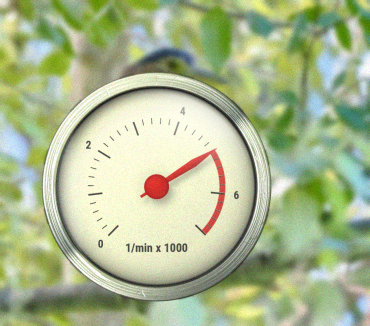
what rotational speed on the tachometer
5000 rpm
